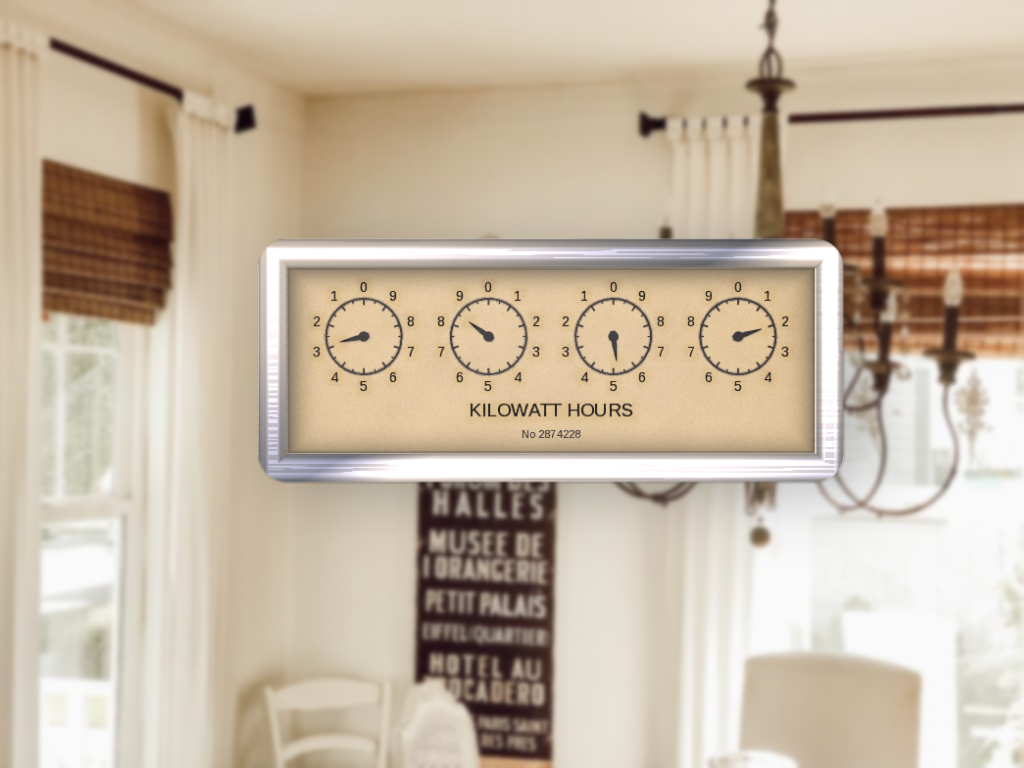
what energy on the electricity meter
2852 kWh
